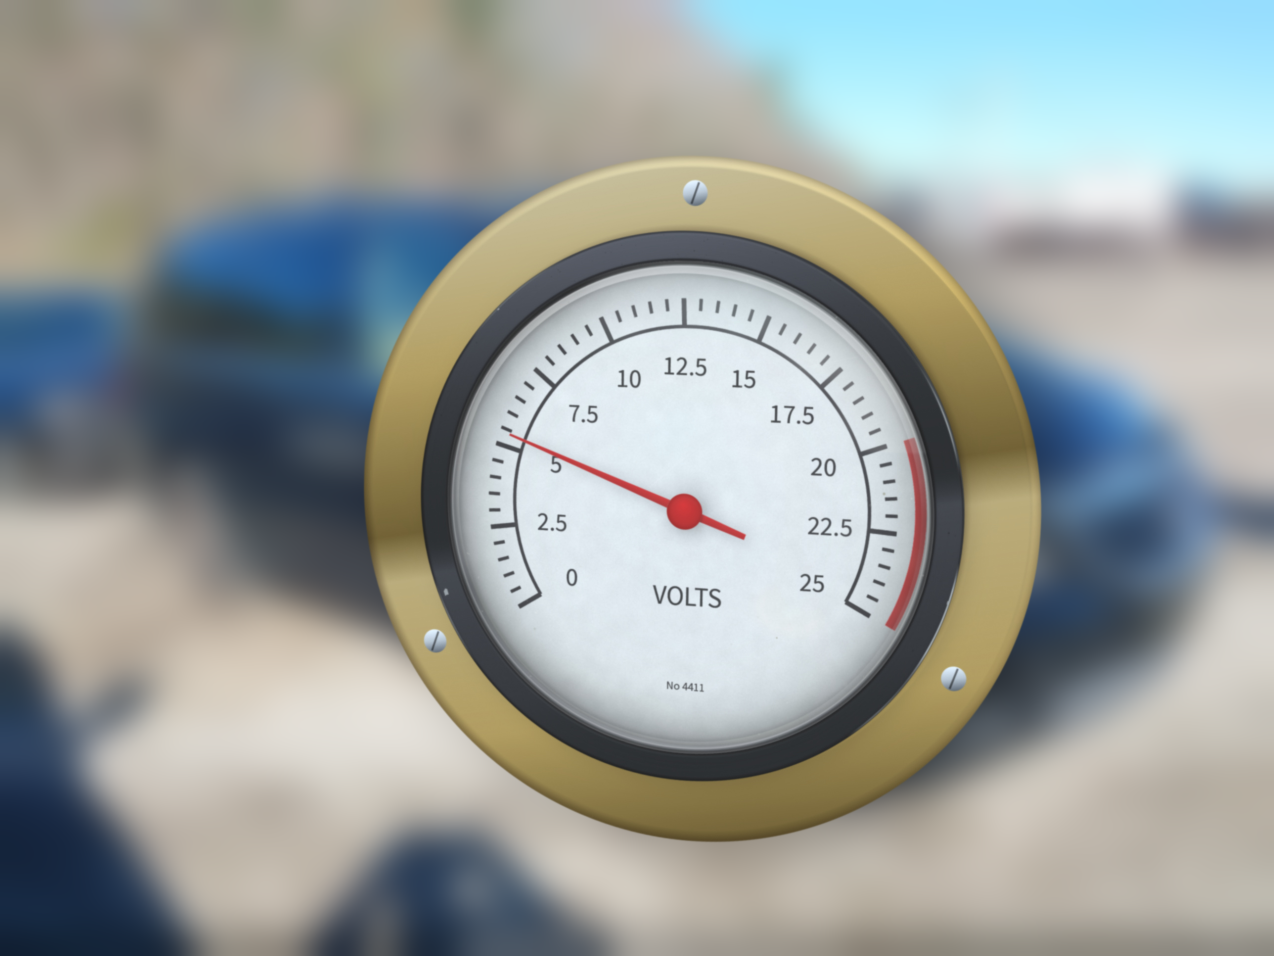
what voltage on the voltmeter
5.5 V
